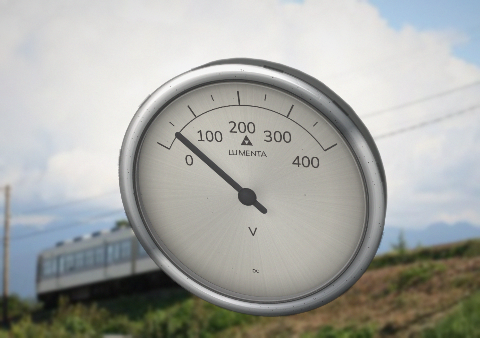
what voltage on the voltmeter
50 V
